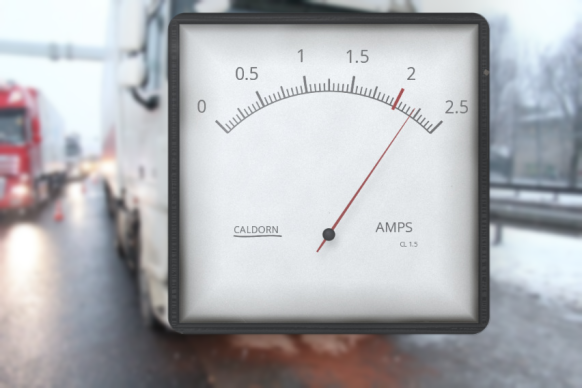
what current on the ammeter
2.2 A
